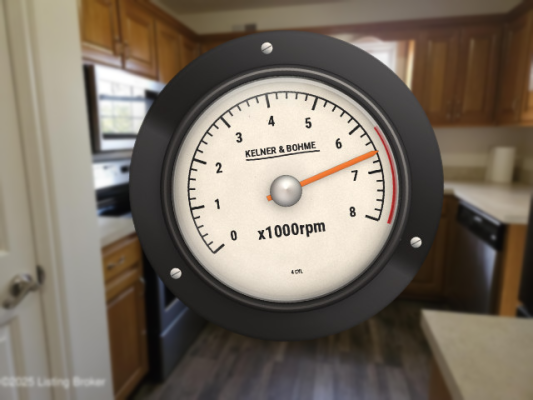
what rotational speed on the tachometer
6600 rpm
